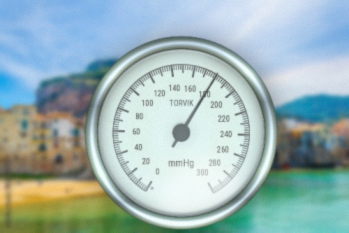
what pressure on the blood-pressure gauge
180 mmHg
